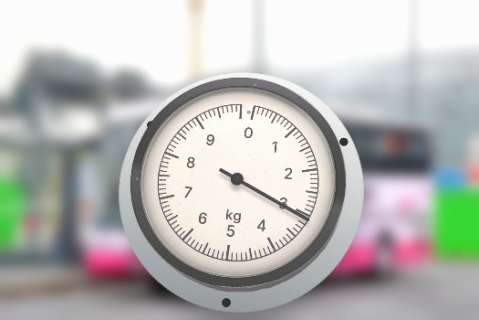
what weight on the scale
3.1 kg
